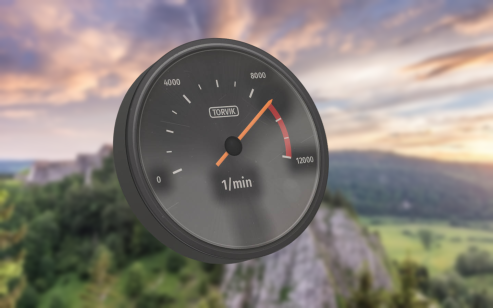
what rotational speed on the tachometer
9000 rpm
